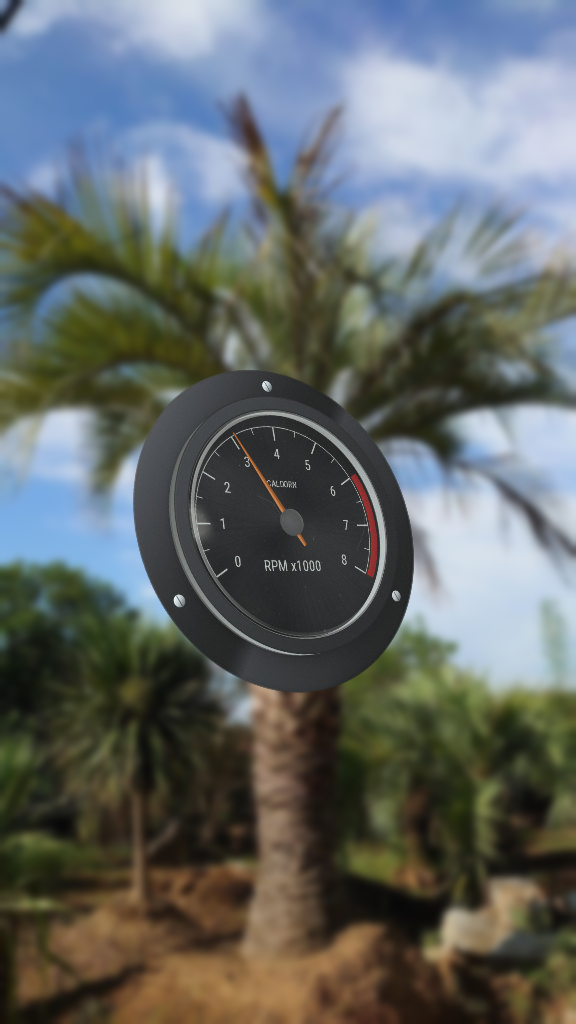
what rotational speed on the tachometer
3000 rpm
